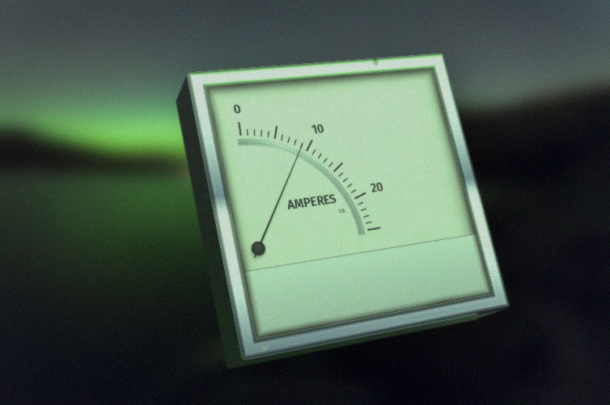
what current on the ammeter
9 A
